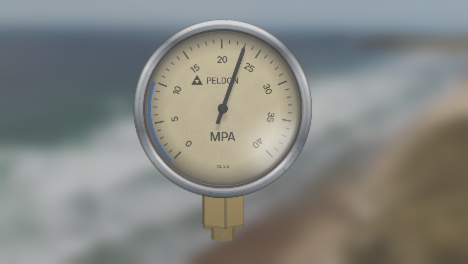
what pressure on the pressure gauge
23 MPa
